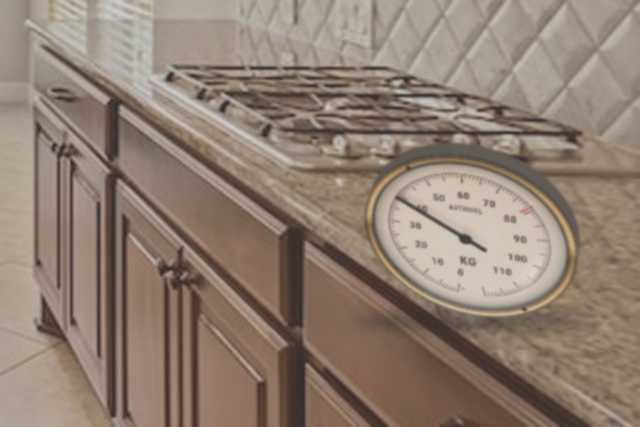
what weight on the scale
40 kg
